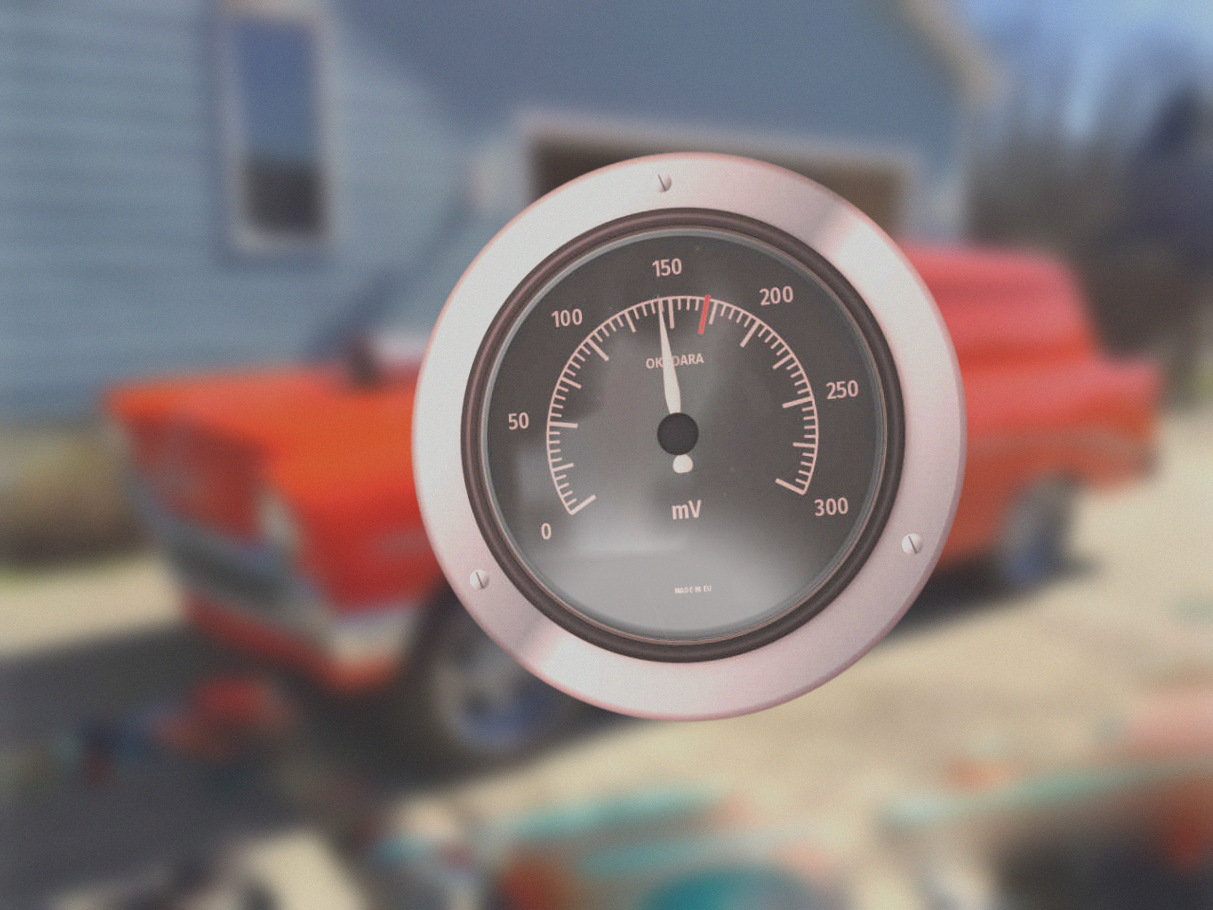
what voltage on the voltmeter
145 mV
